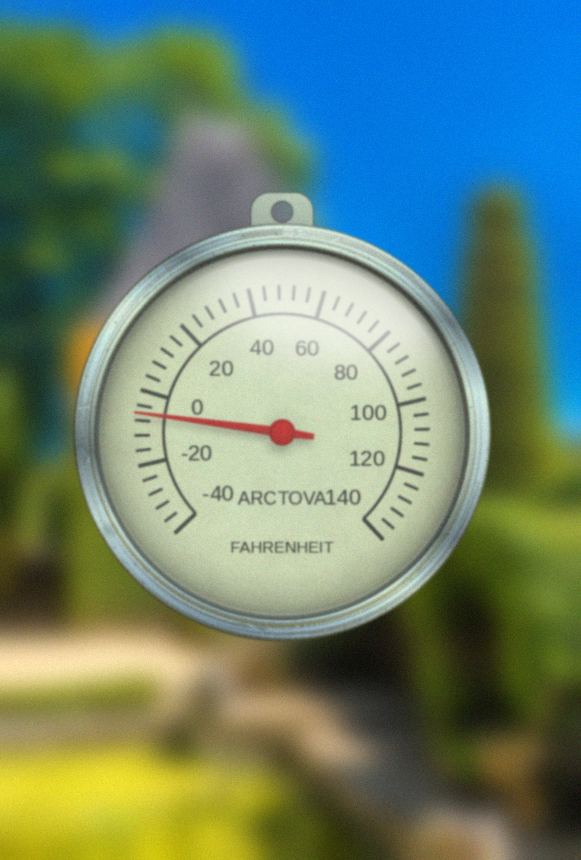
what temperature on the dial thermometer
-6 °F
